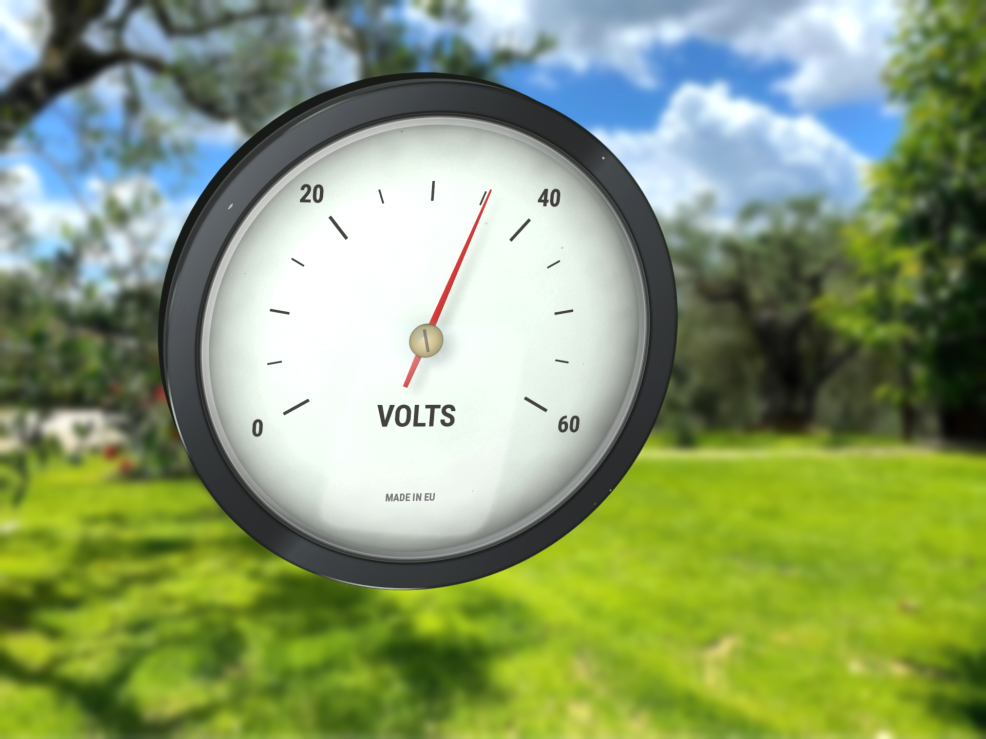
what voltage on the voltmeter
35 V
